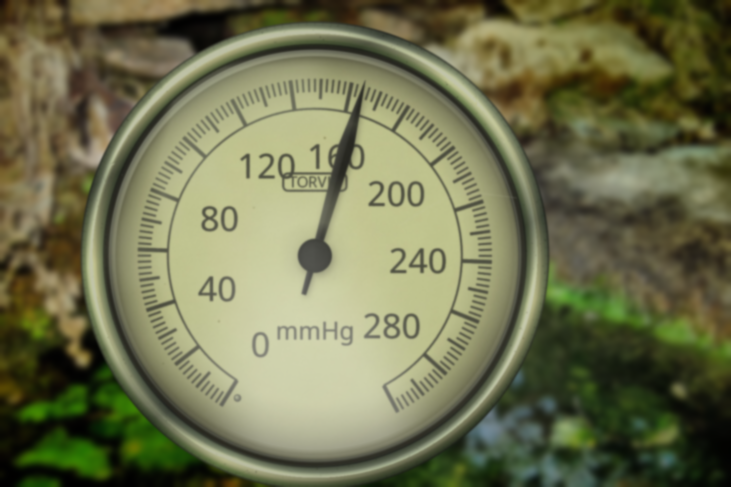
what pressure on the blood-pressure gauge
164 mmHg
